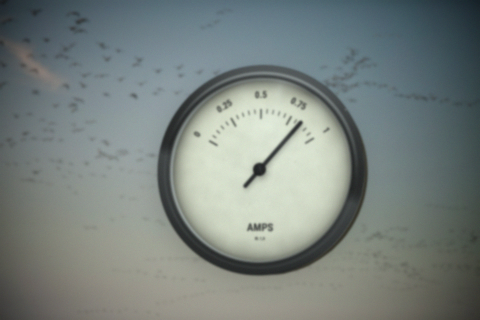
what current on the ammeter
0.85 A
